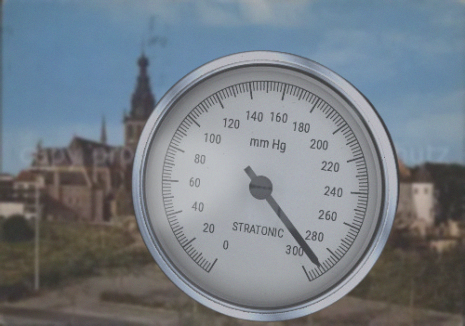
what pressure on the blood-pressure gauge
290 mmHg
